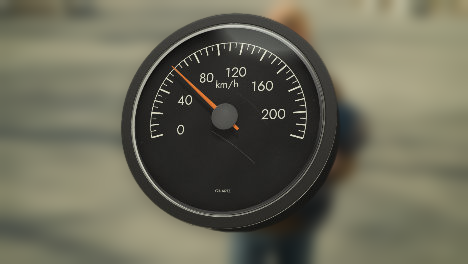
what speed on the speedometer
60 km/h
